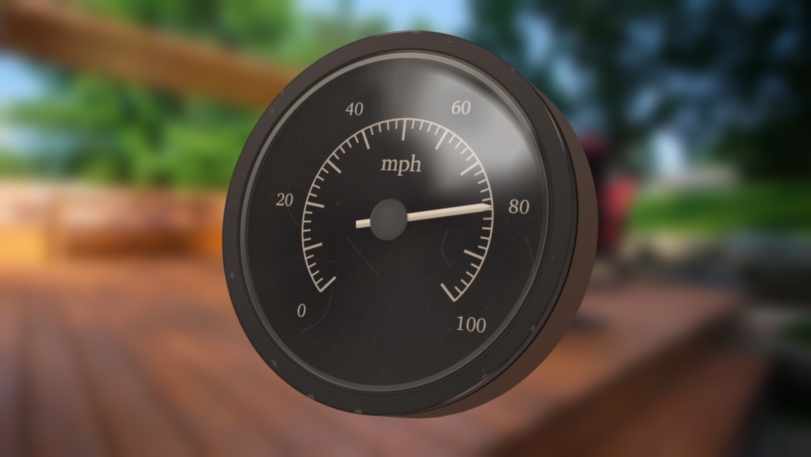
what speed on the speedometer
80 mph
